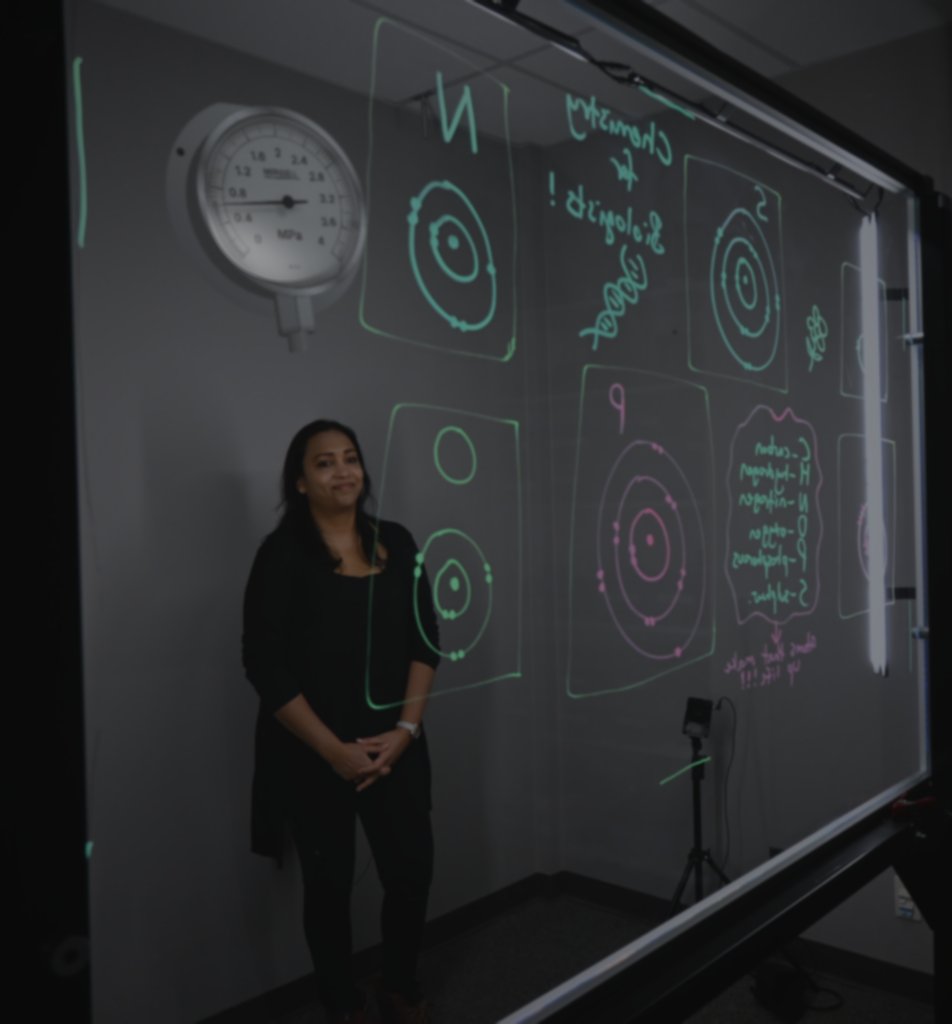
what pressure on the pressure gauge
0.6 MPa
